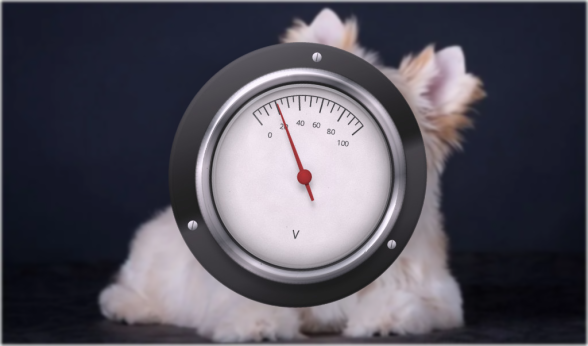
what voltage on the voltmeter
20 V
